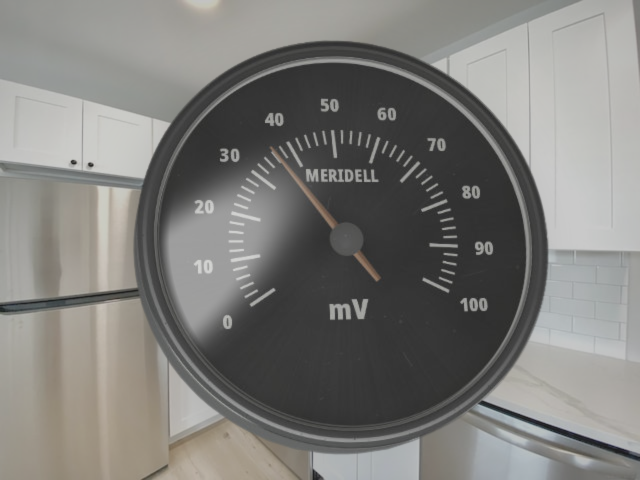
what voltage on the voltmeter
36 mV
